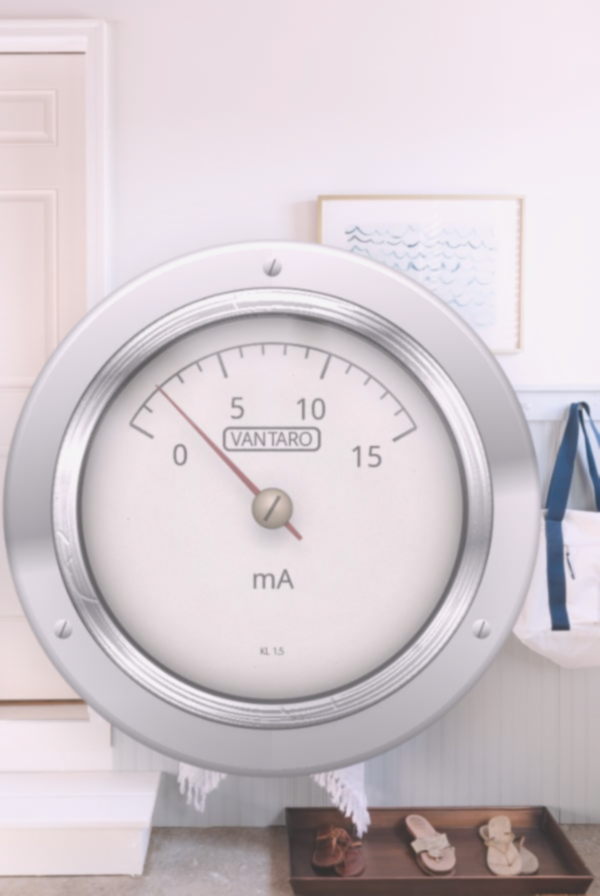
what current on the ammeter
2 mA
